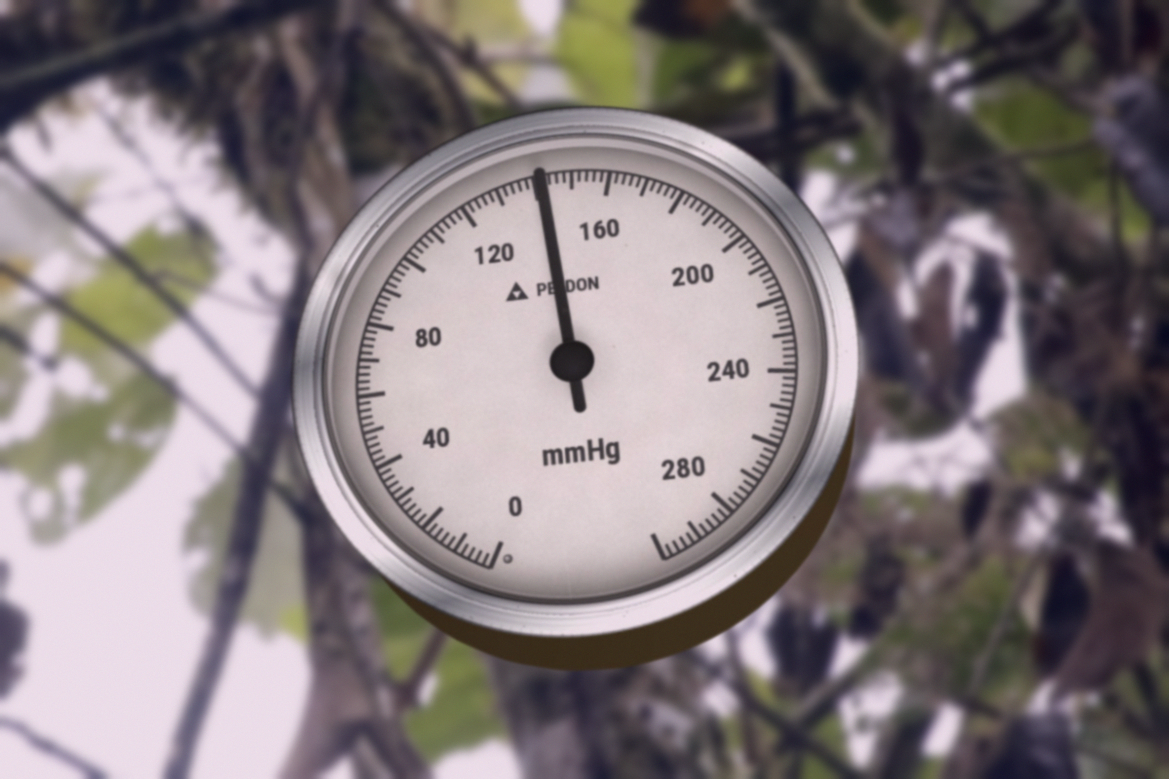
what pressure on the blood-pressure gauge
142 mmHg
